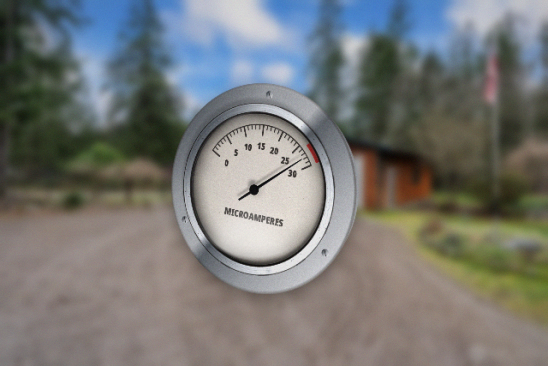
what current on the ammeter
28 µA
